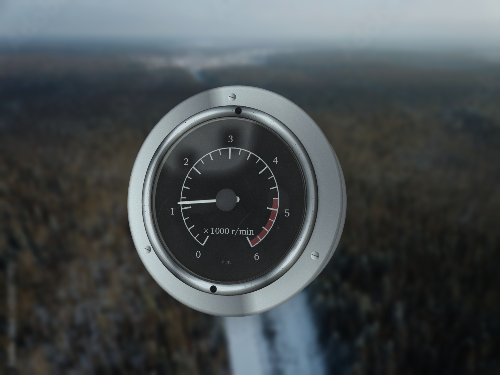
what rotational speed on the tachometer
1125 rpm
